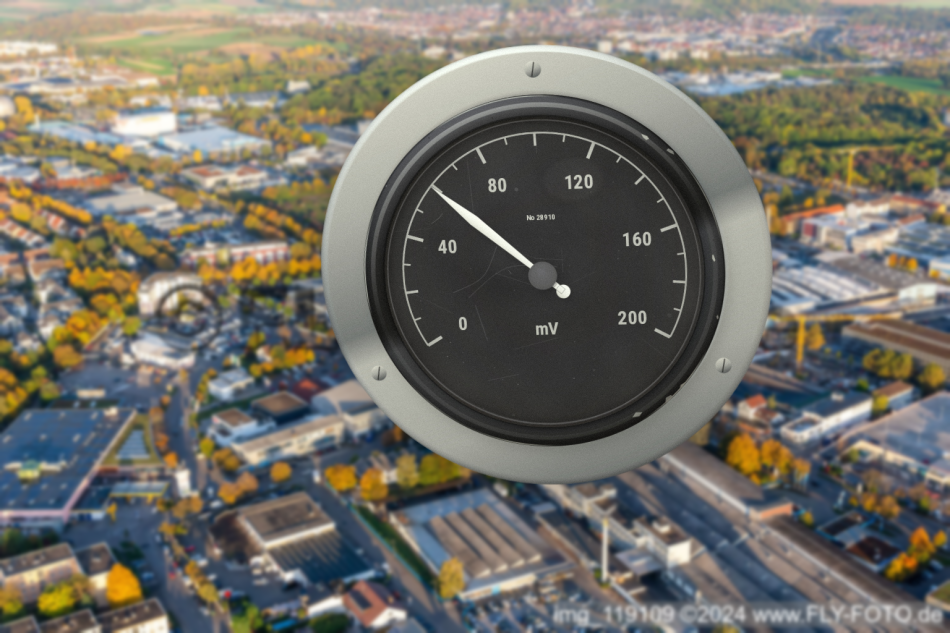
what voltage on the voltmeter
60 mV
